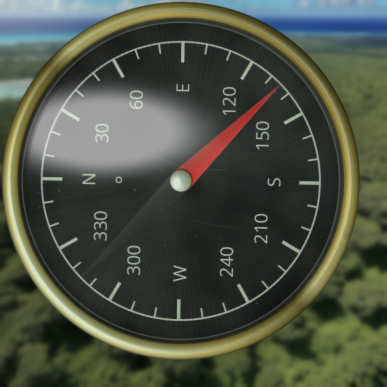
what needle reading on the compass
135 °
